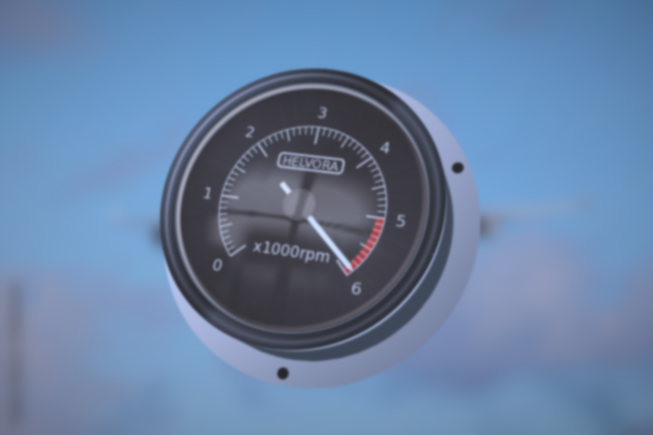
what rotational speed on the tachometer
5900 rpm
